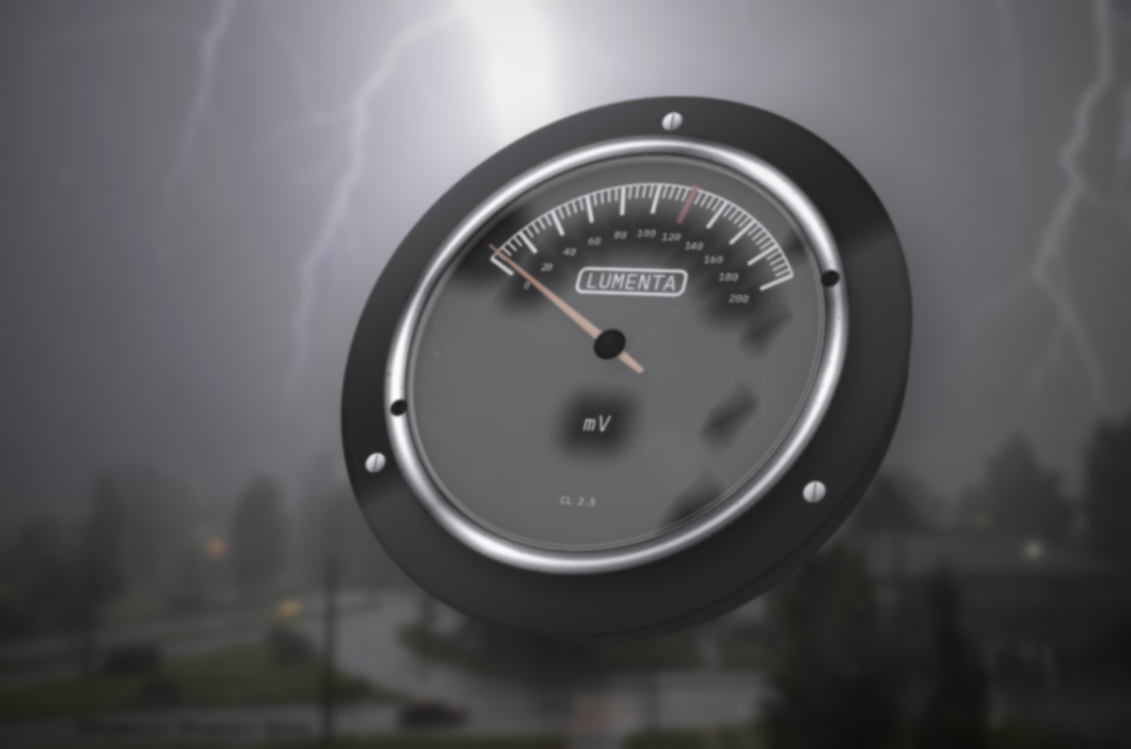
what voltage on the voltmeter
4 mV
